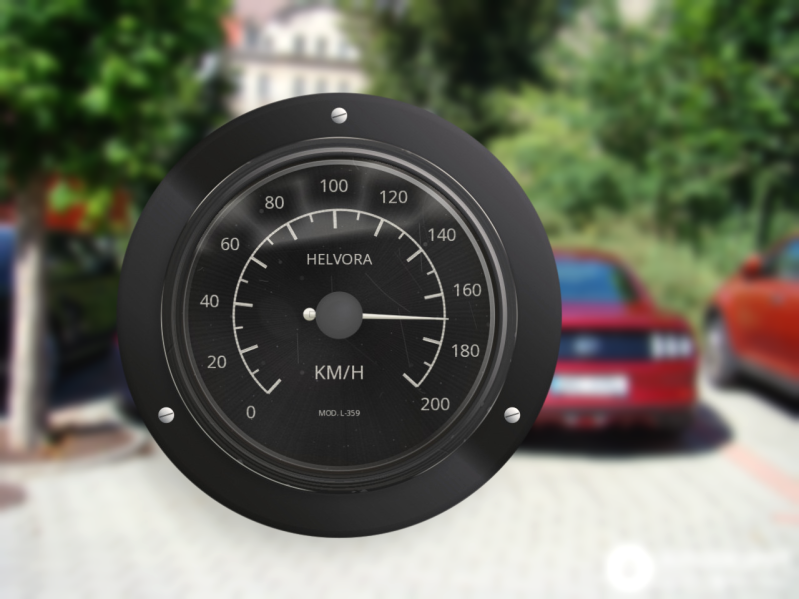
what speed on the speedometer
170 km/h
